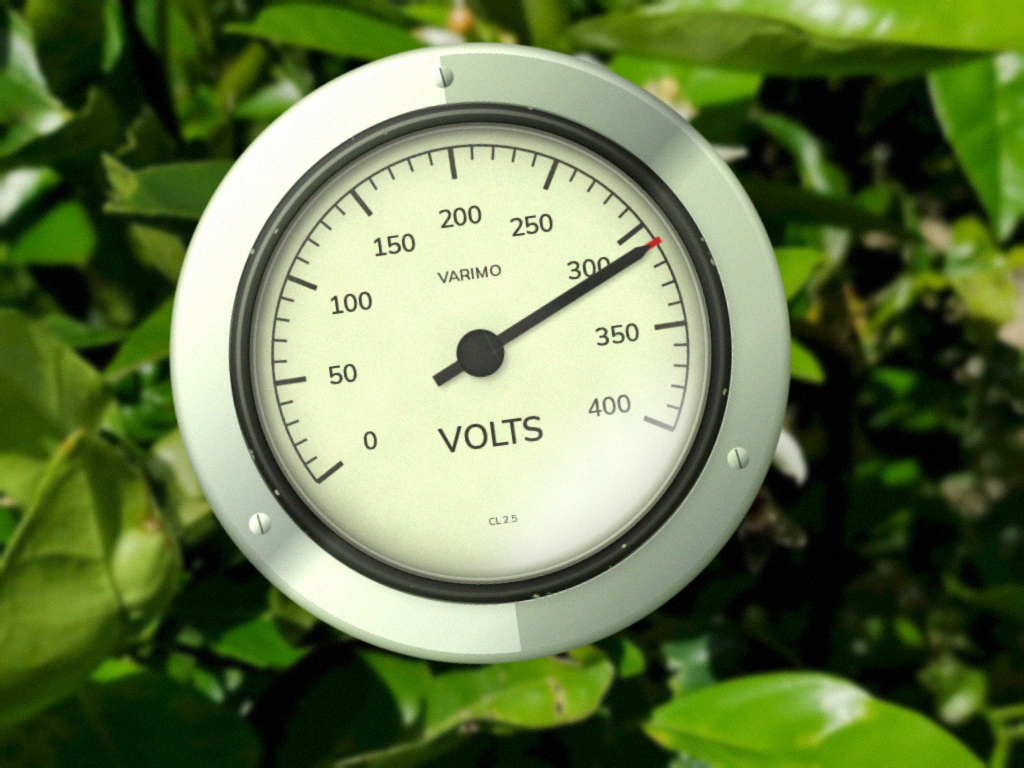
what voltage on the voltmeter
310 V
